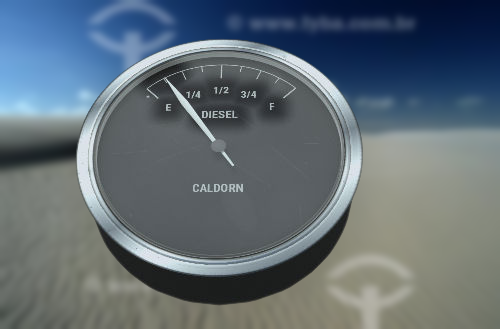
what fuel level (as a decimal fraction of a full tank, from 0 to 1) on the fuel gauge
0.125
